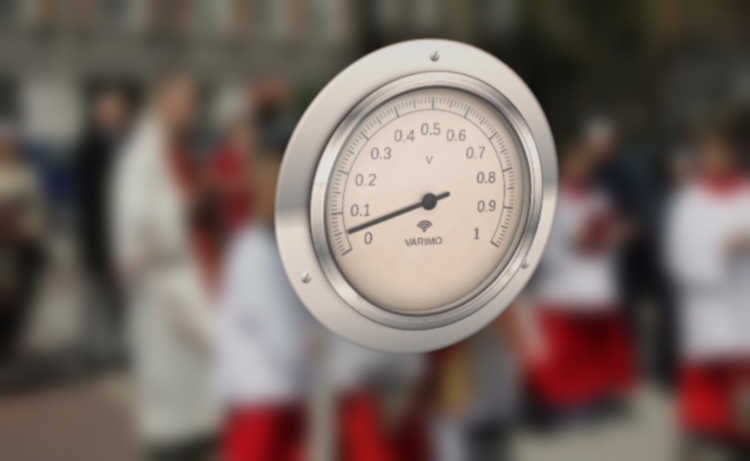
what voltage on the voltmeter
0.05 V
